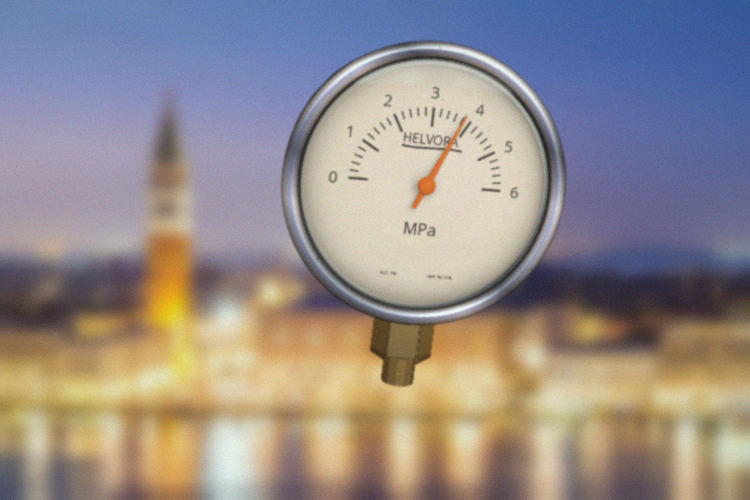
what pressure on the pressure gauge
3.8 MPa
